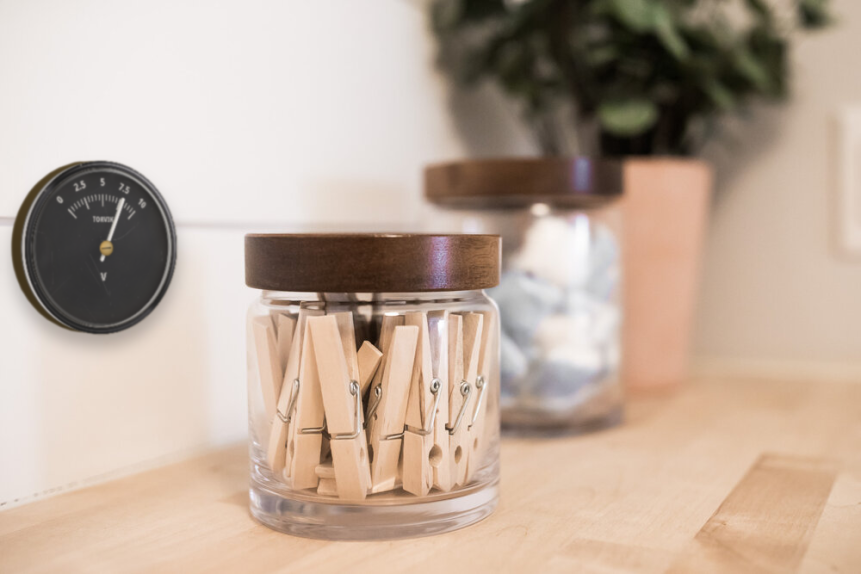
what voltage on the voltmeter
7.5 V
